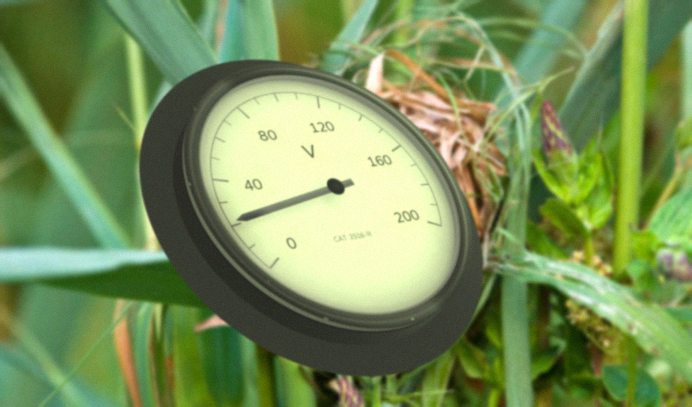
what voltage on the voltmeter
20 V
